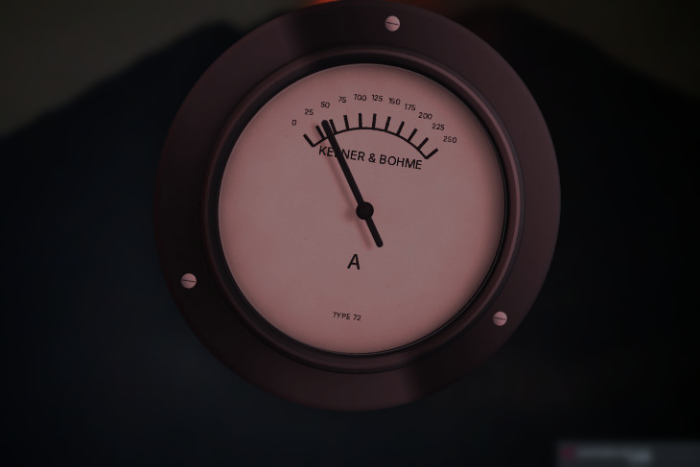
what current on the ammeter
37.5 A
